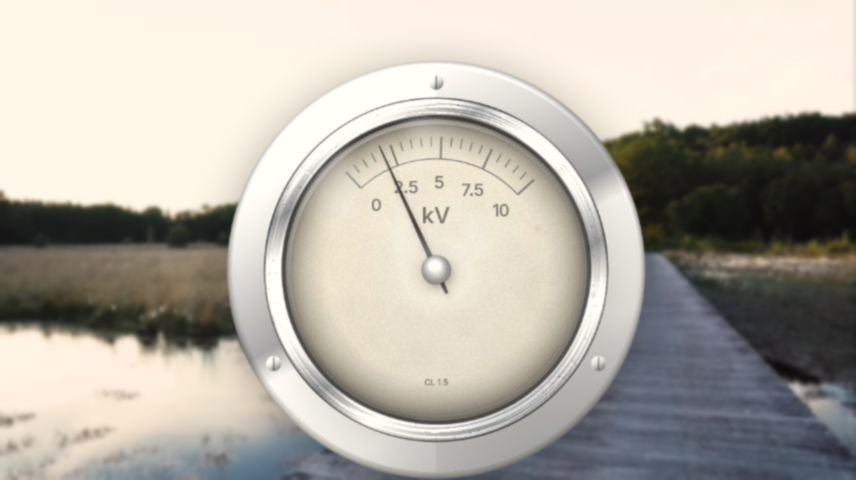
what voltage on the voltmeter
2 kV
